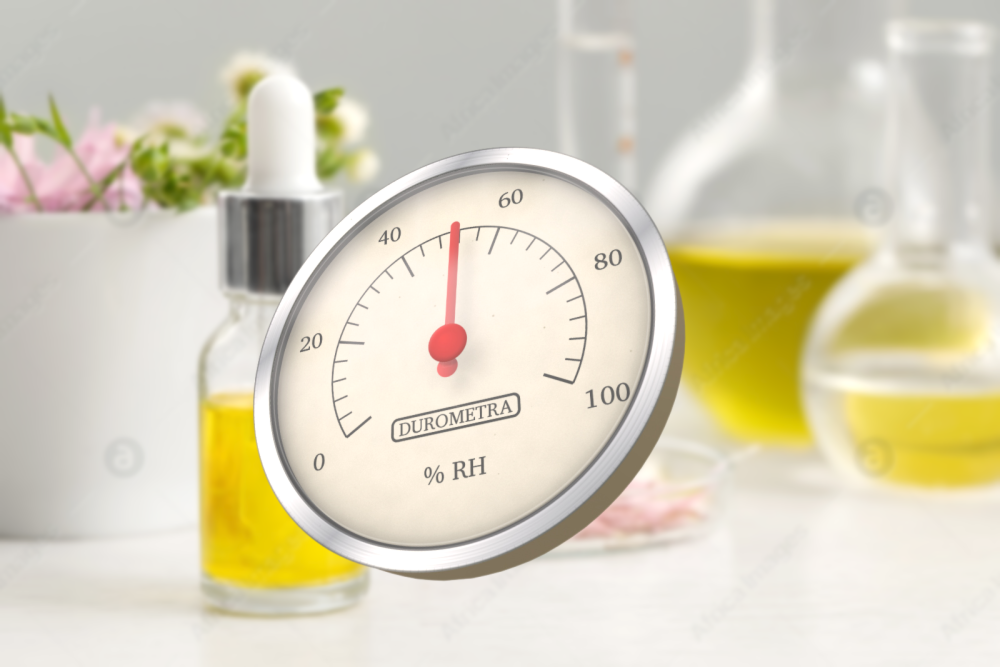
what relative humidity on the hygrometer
52 %
